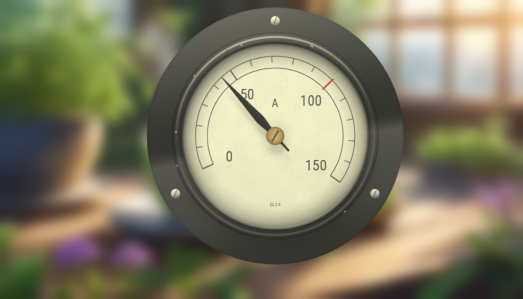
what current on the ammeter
45 A
